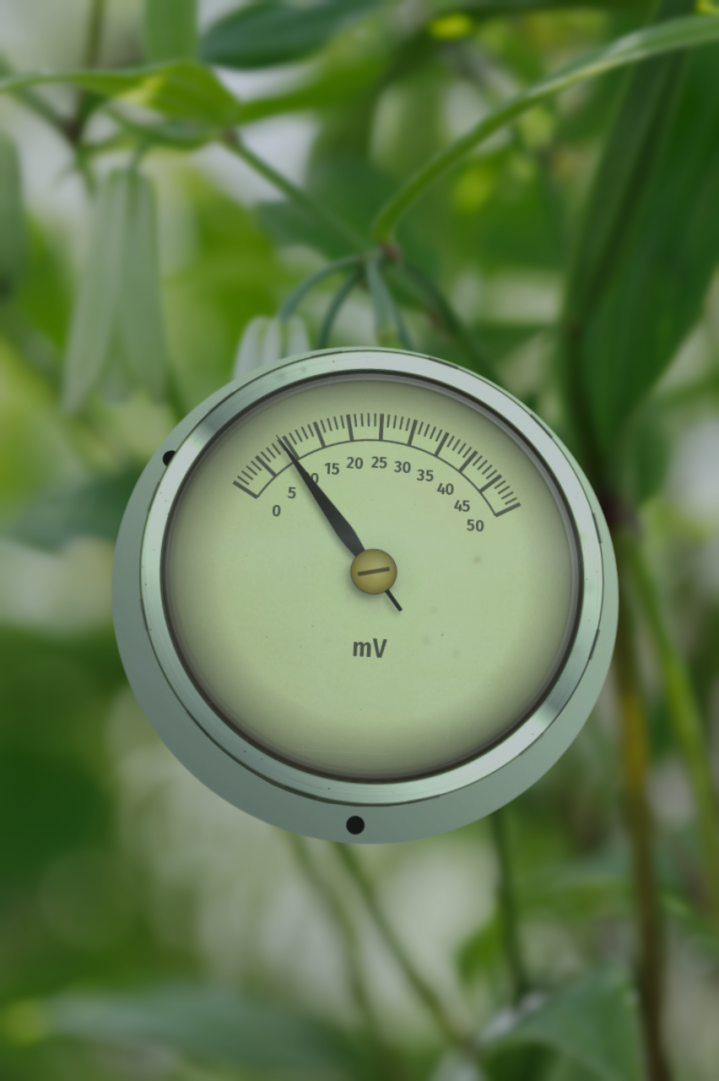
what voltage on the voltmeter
9 mV
